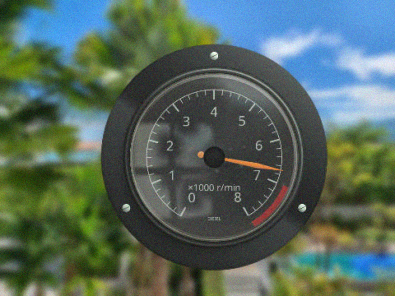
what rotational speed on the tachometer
6700 rpm
